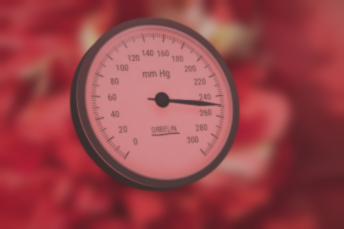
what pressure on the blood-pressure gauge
250 mmHg
